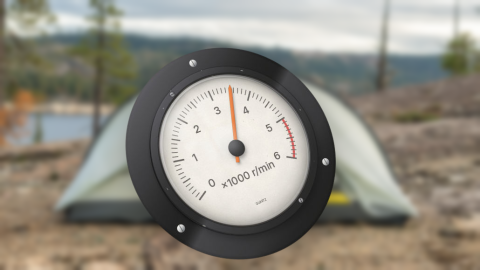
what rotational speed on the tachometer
3500 rpm
